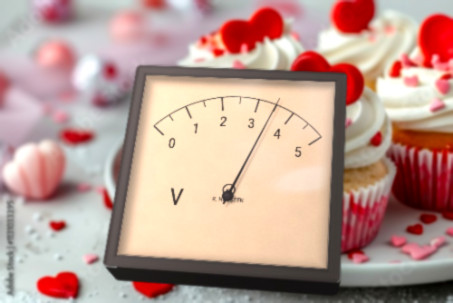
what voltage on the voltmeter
3.5 V
